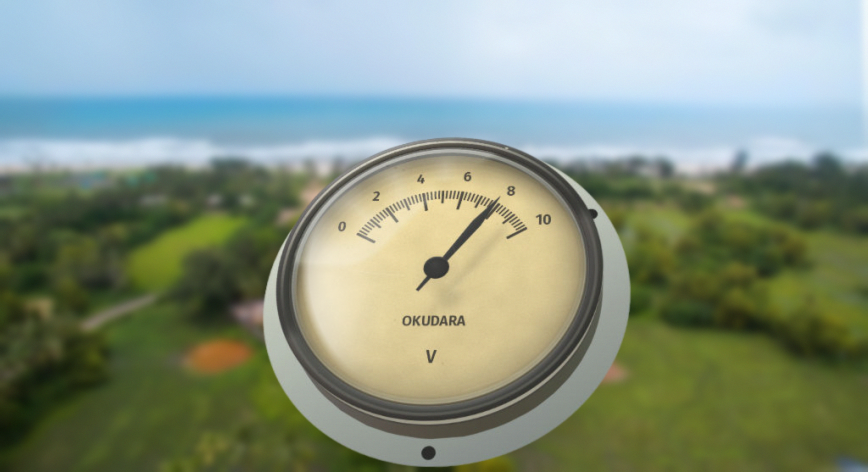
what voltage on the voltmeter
8 V
